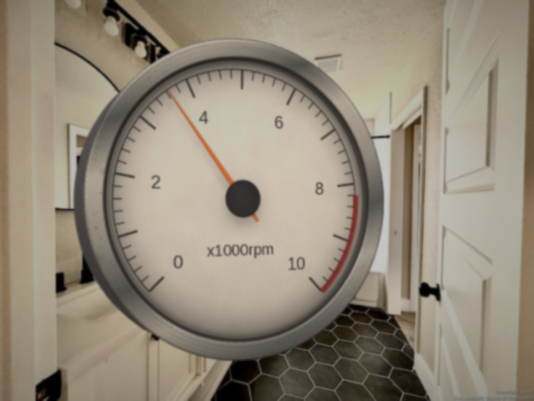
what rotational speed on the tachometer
3600 rpm
